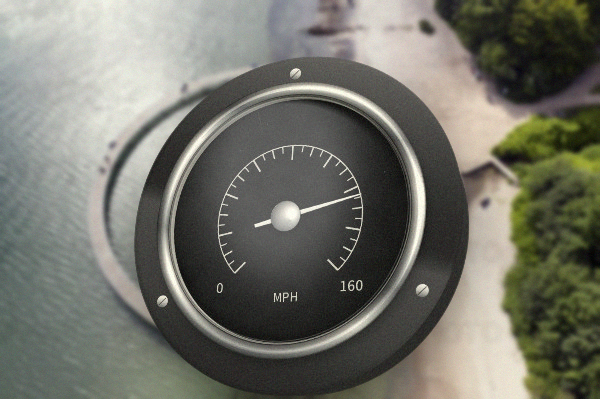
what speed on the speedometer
125 mph
